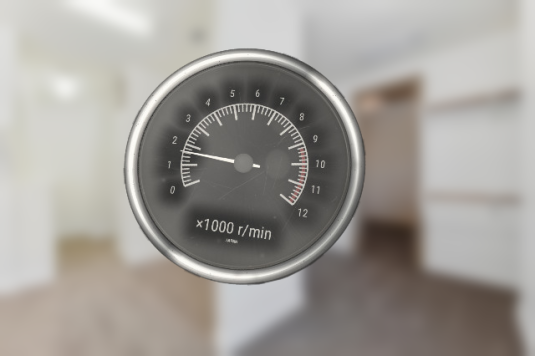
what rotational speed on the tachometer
1600 rpm
